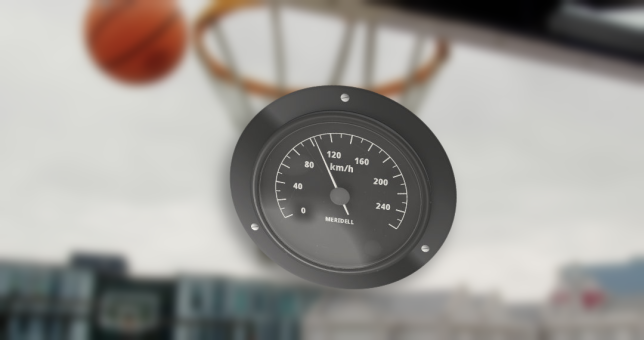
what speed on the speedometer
105 km/h
